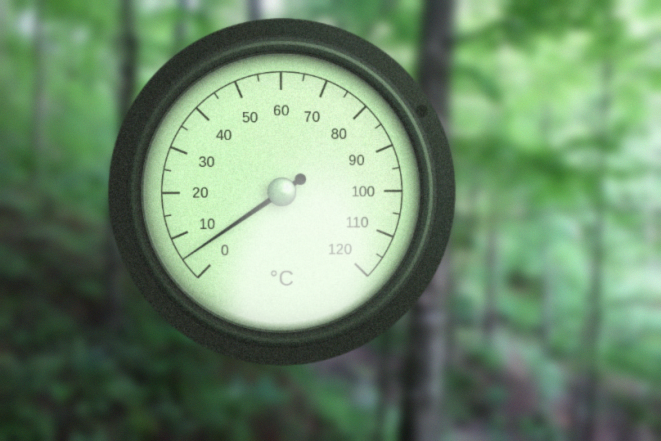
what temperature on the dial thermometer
5 °C
